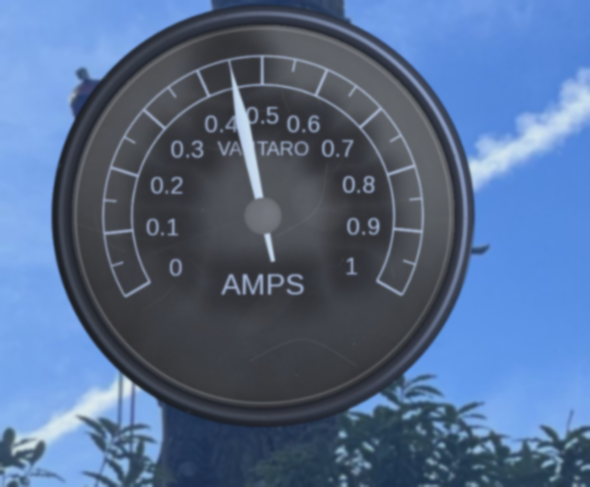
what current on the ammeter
0.45 A
